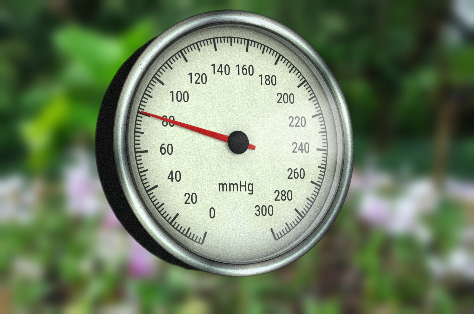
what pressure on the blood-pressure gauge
80 mmHg
